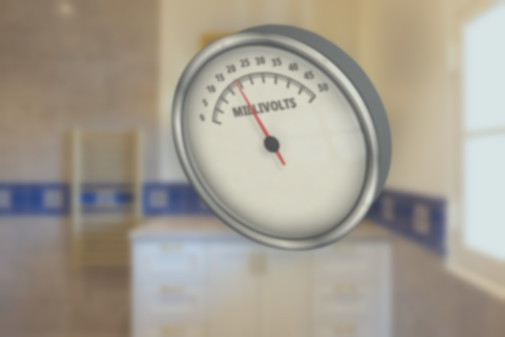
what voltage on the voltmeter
20 mV
